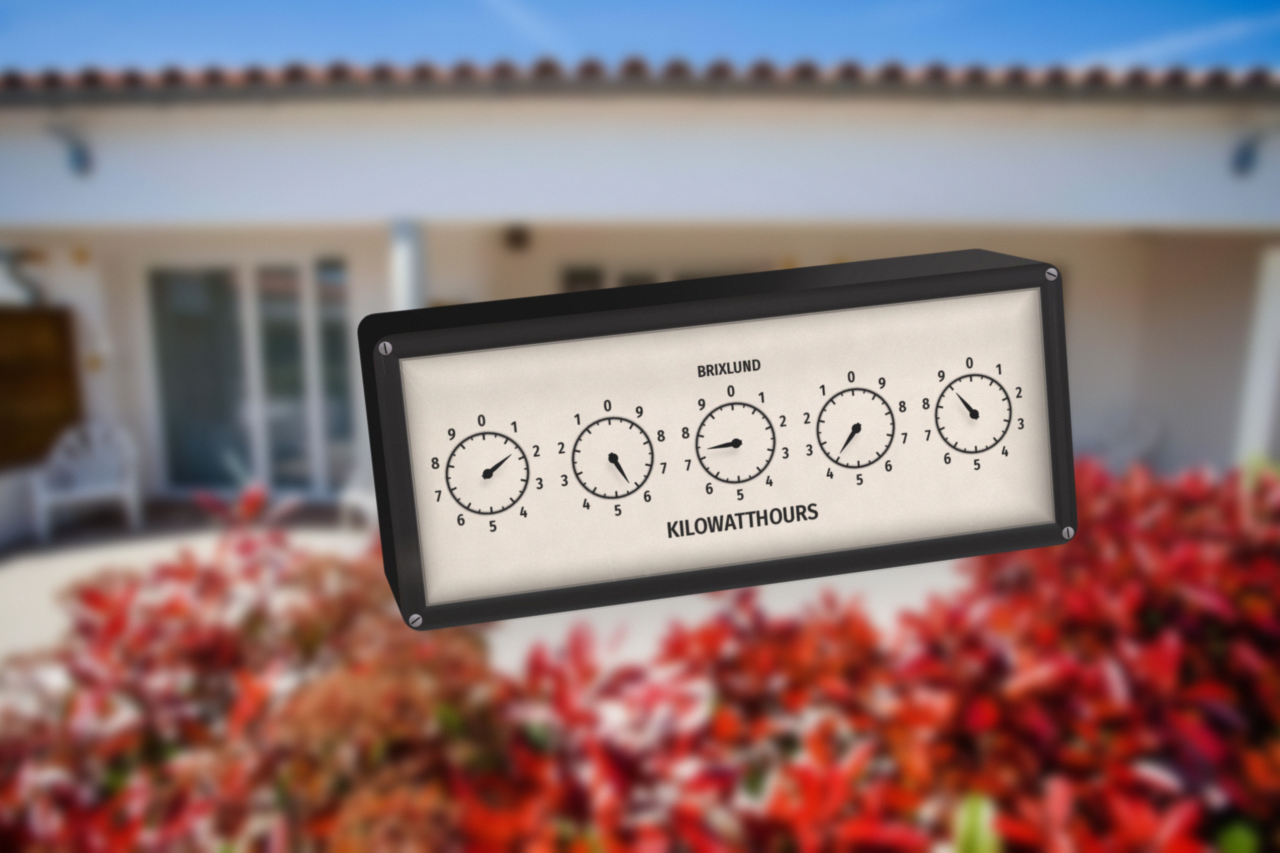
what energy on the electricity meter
15739 kWh
